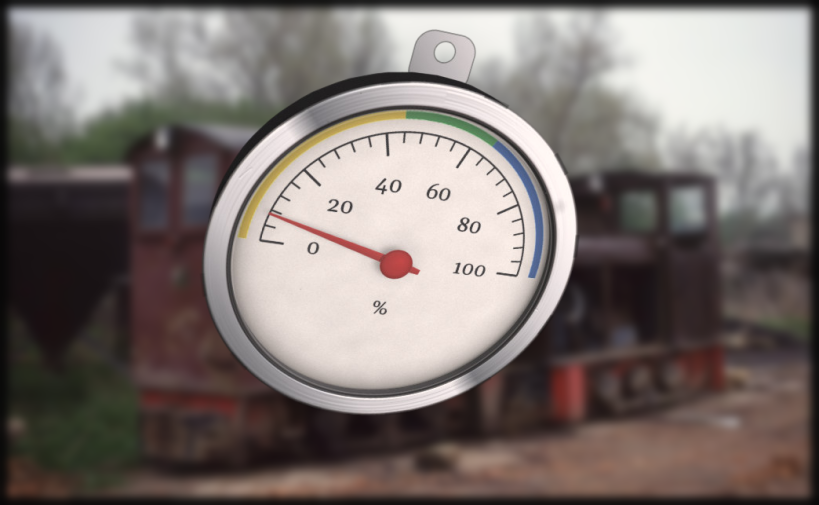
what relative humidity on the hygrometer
8 %
